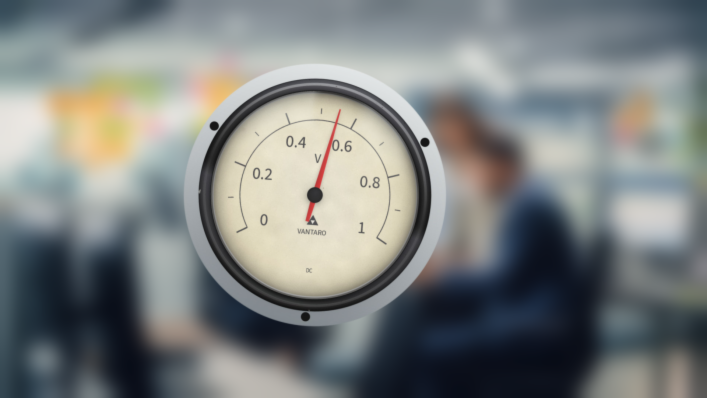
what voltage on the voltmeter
0.55 V
